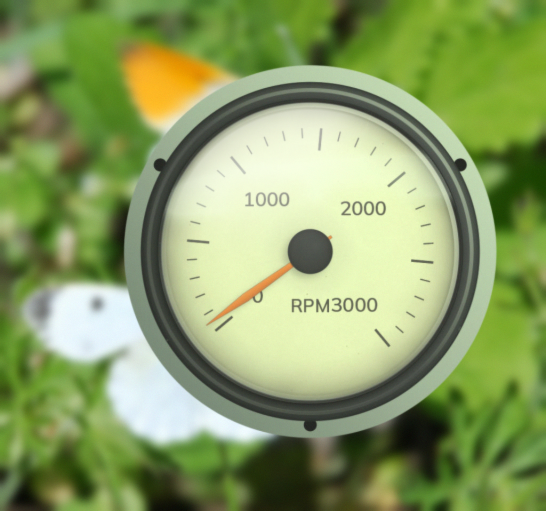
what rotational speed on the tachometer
50 rpm
